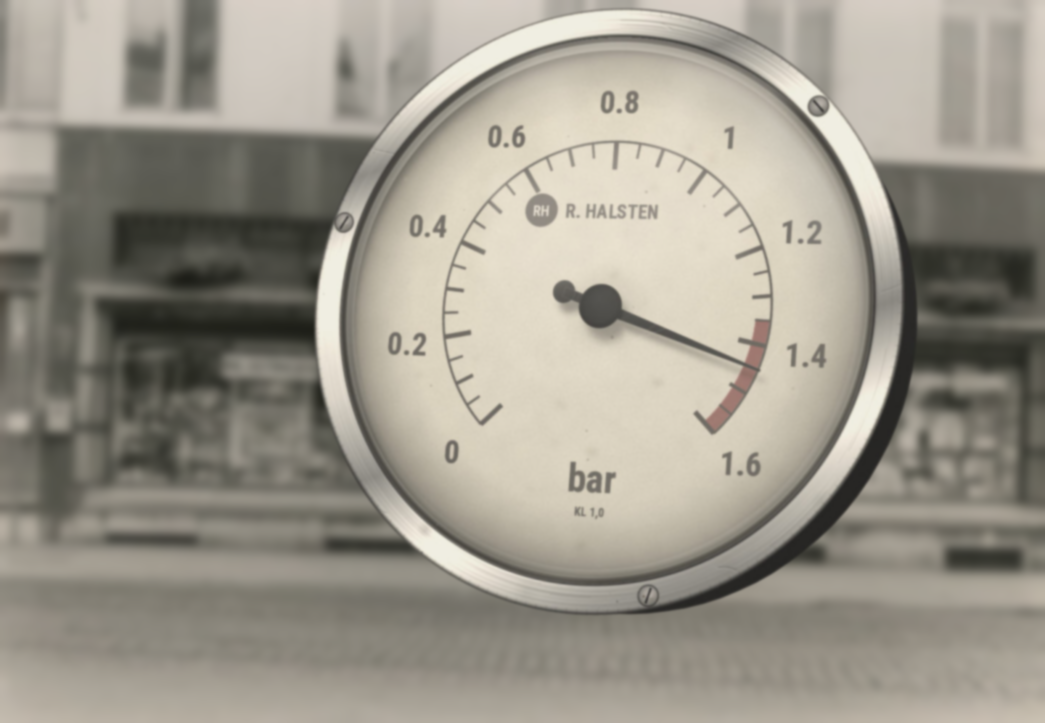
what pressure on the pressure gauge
1.45 bar
